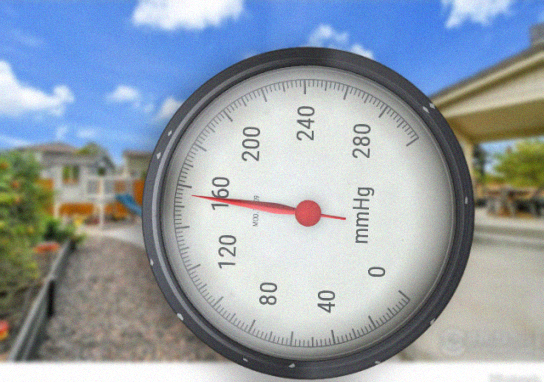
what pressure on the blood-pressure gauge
156 mmHg
